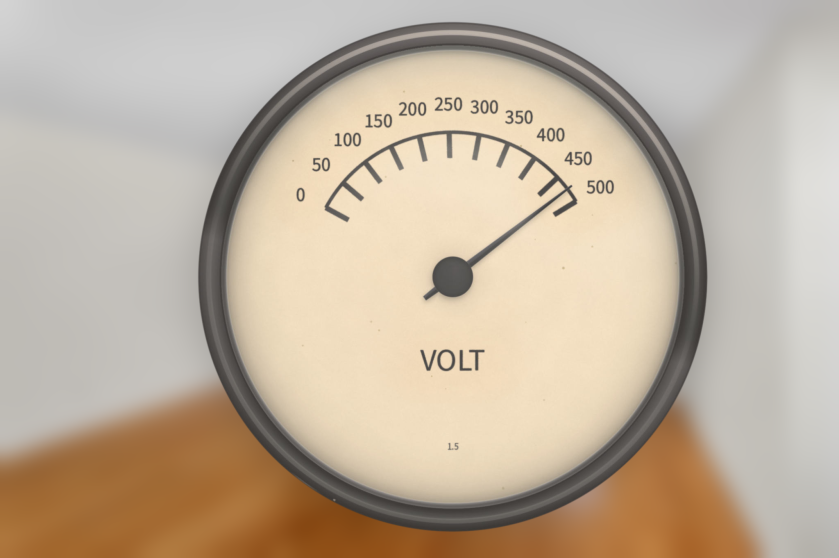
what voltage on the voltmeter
475 V
